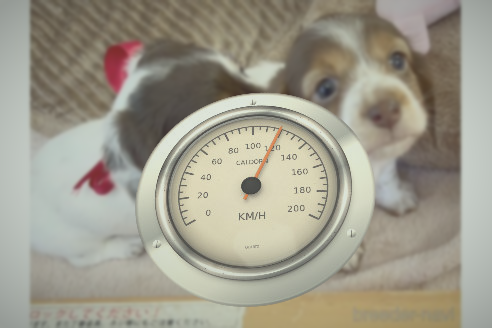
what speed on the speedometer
120 km/h
